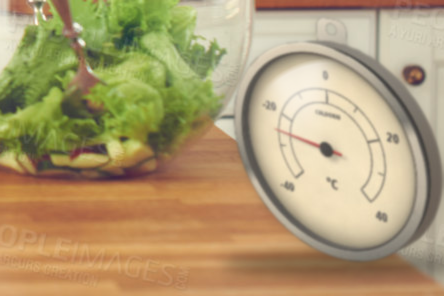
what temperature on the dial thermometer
-25 °C
